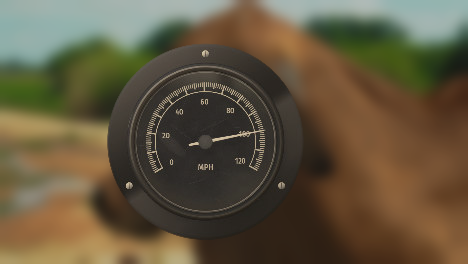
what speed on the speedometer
100 mph
